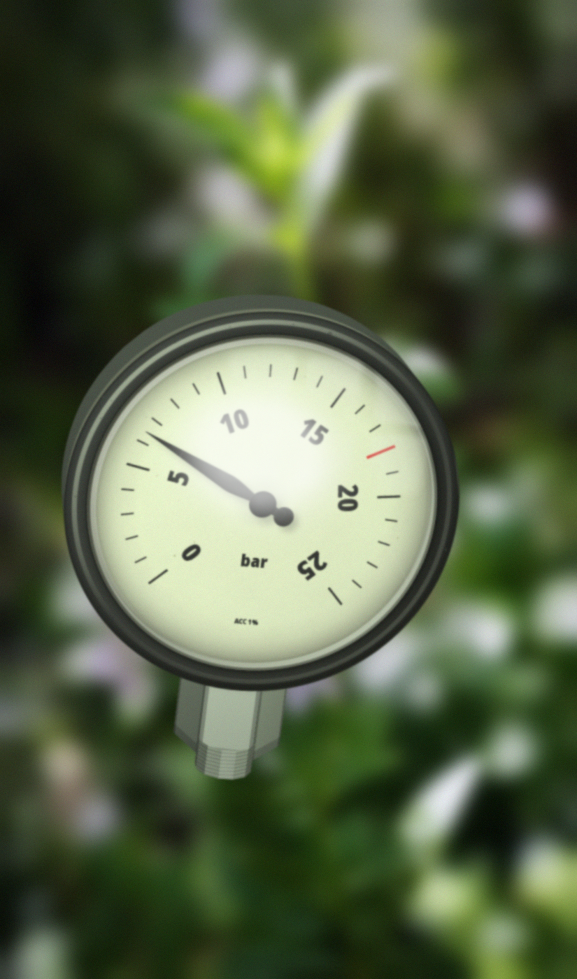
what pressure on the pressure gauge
6.5 bar
